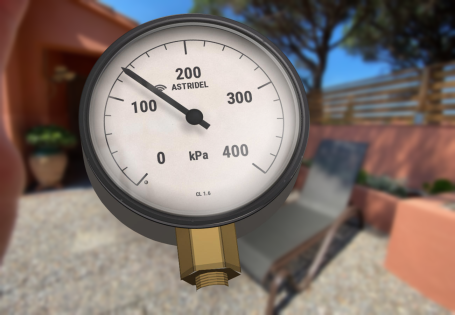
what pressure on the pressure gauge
130 kPa
